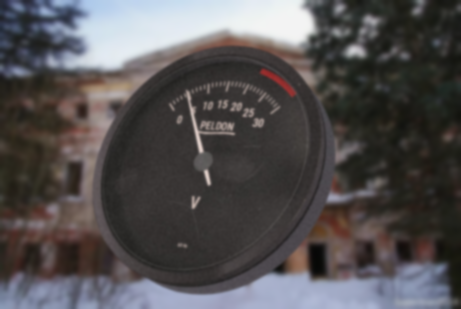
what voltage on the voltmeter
5 V
